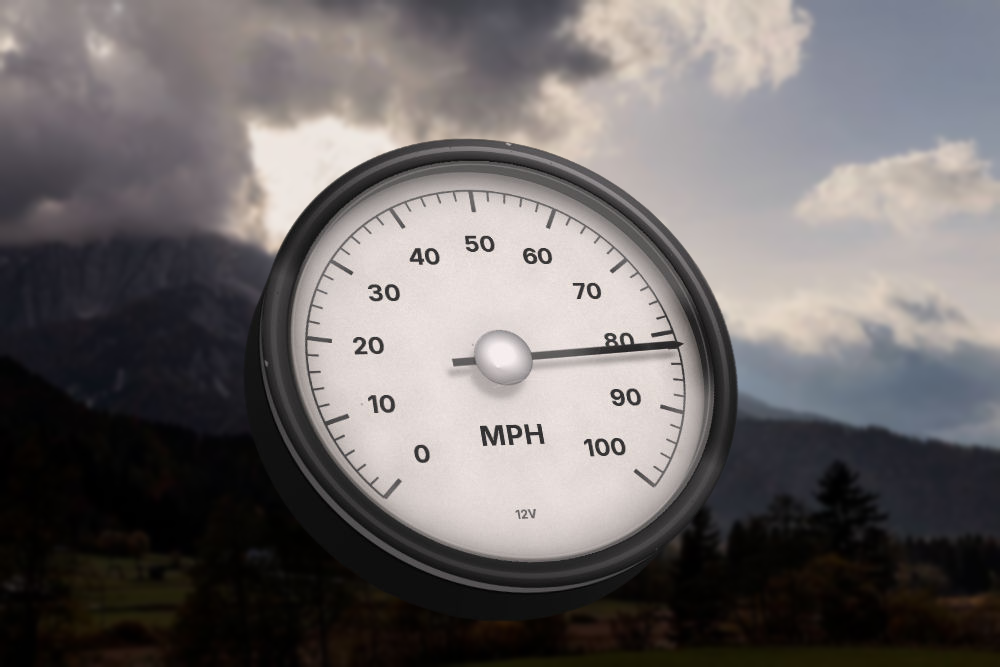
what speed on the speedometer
82 mph
